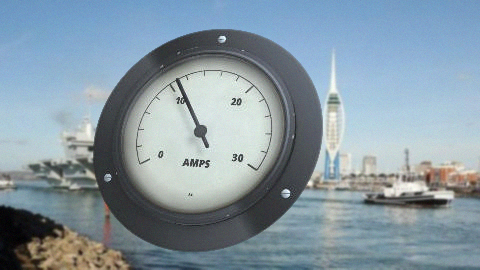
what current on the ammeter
11 A
